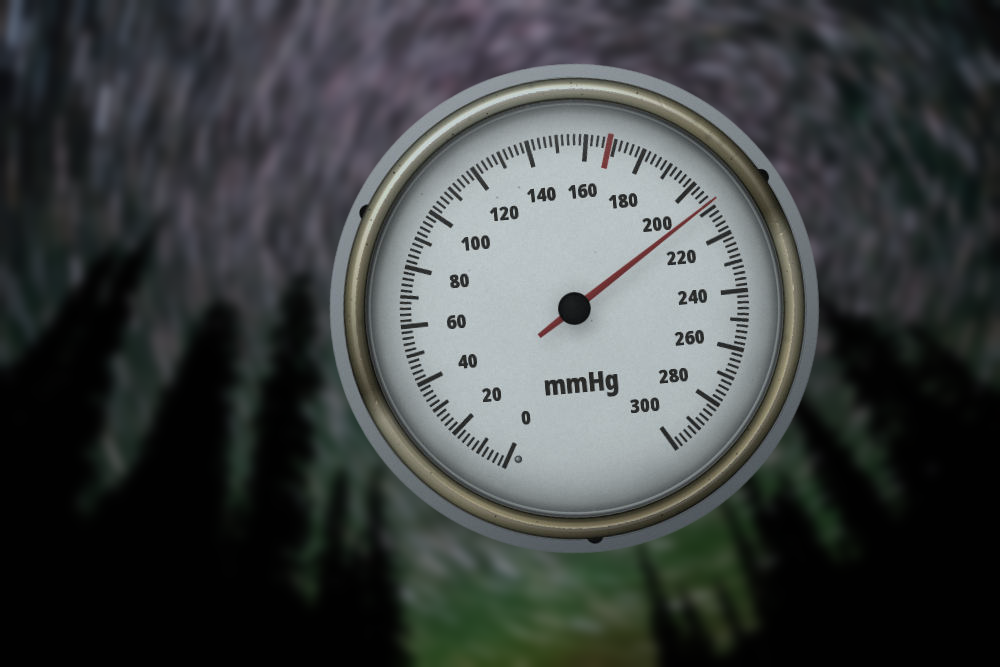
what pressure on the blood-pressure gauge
208 mmHg
